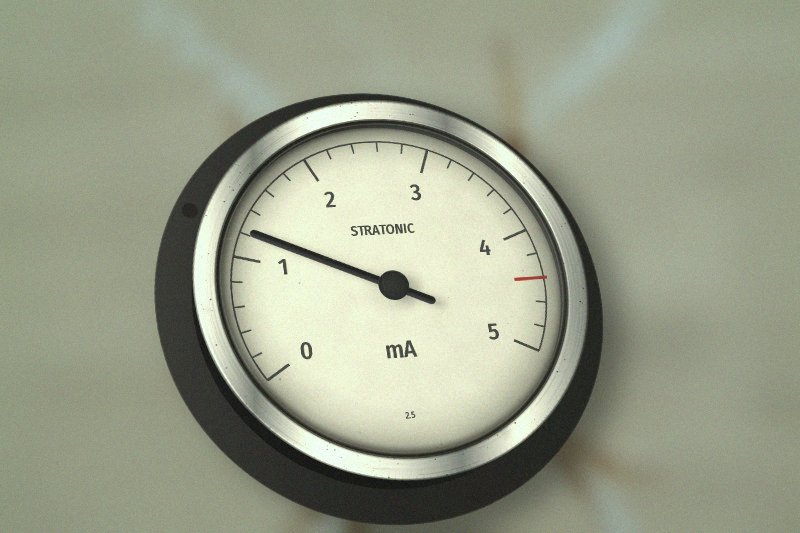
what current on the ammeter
1.2 mA
